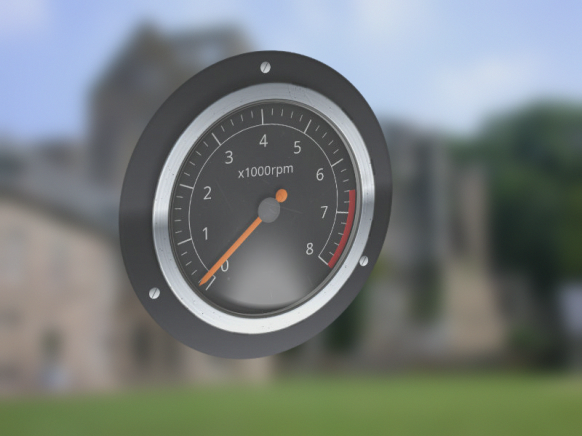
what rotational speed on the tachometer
200 rpm
